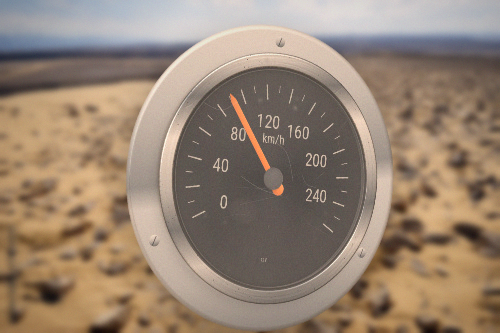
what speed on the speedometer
90 km/h
